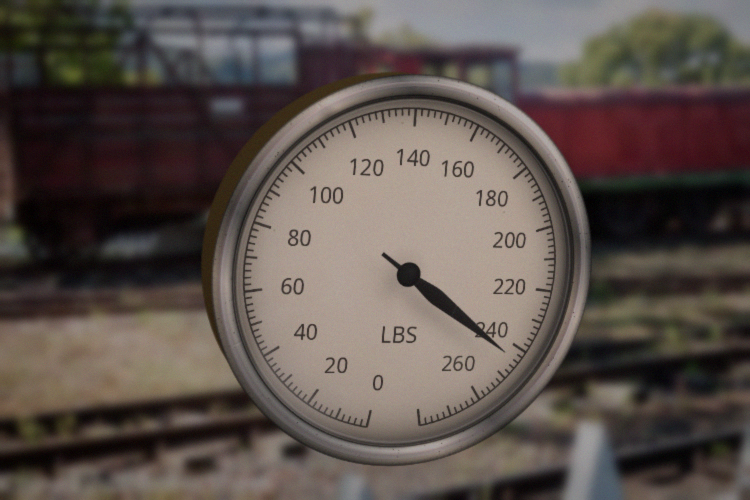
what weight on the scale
244 lb
